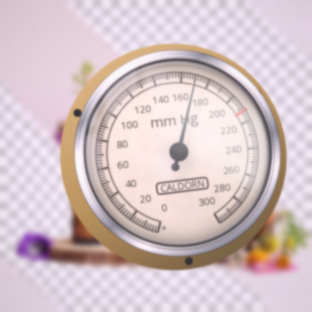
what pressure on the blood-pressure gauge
170 mmHg
